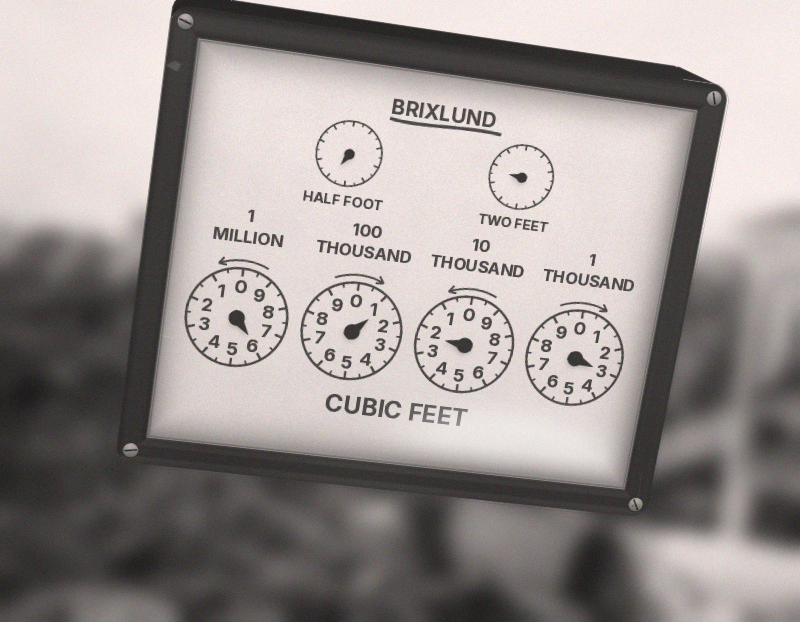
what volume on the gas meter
612300 ft³
